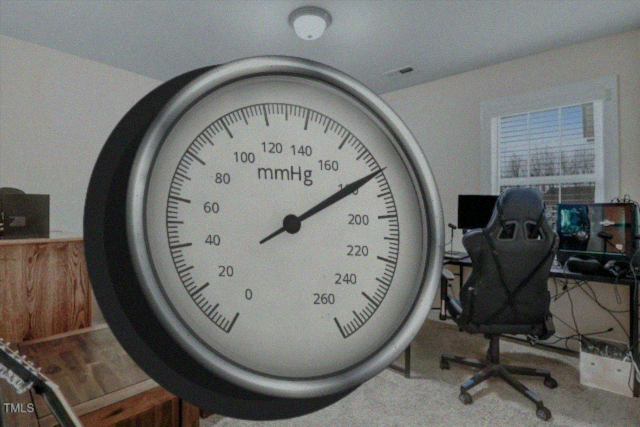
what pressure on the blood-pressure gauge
180 mmHg
